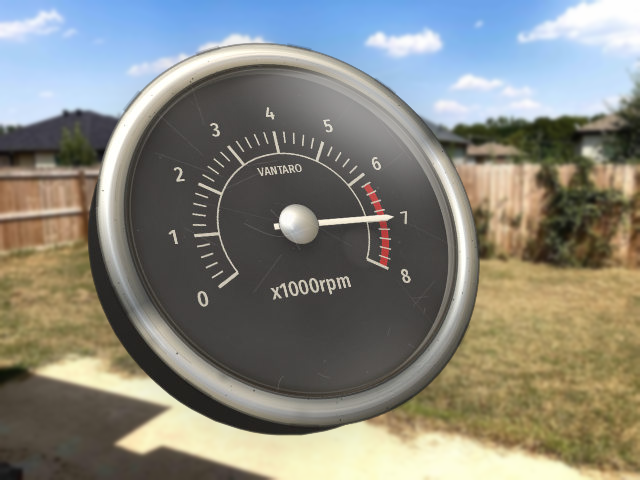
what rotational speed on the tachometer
7000 rpm
